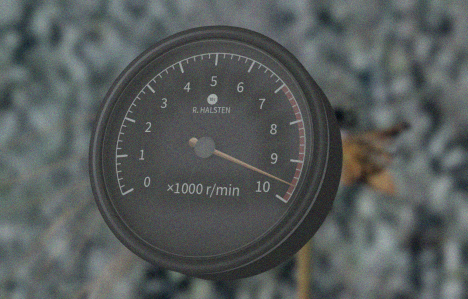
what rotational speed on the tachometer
9600 rpm
